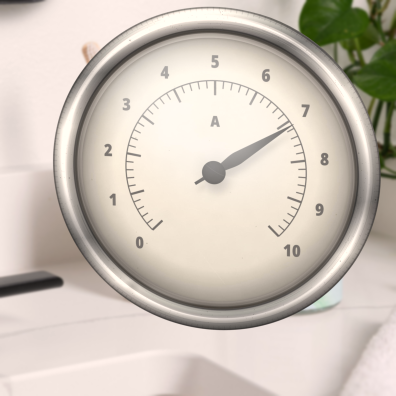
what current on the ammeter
7.1 A
